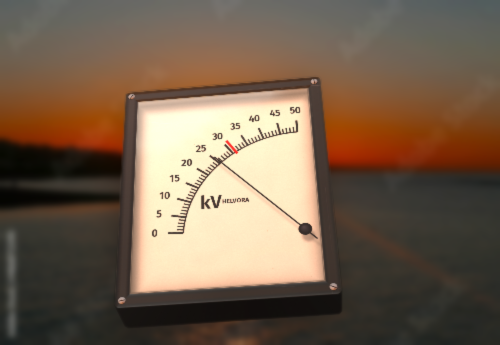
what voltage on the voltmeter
25 kV
